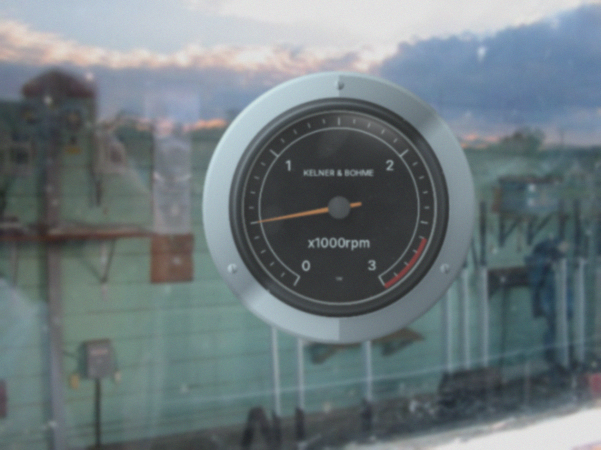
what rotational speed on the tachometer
500 rpm
